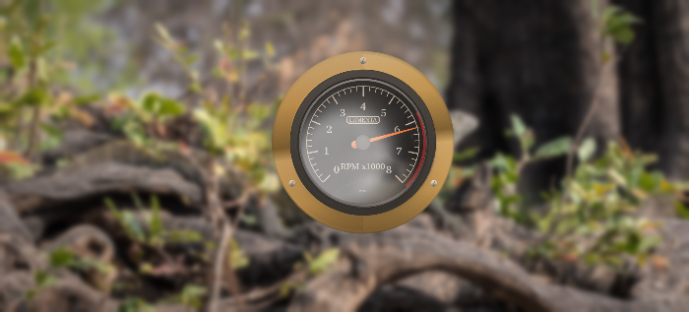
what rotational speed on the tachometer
6200 rpm
